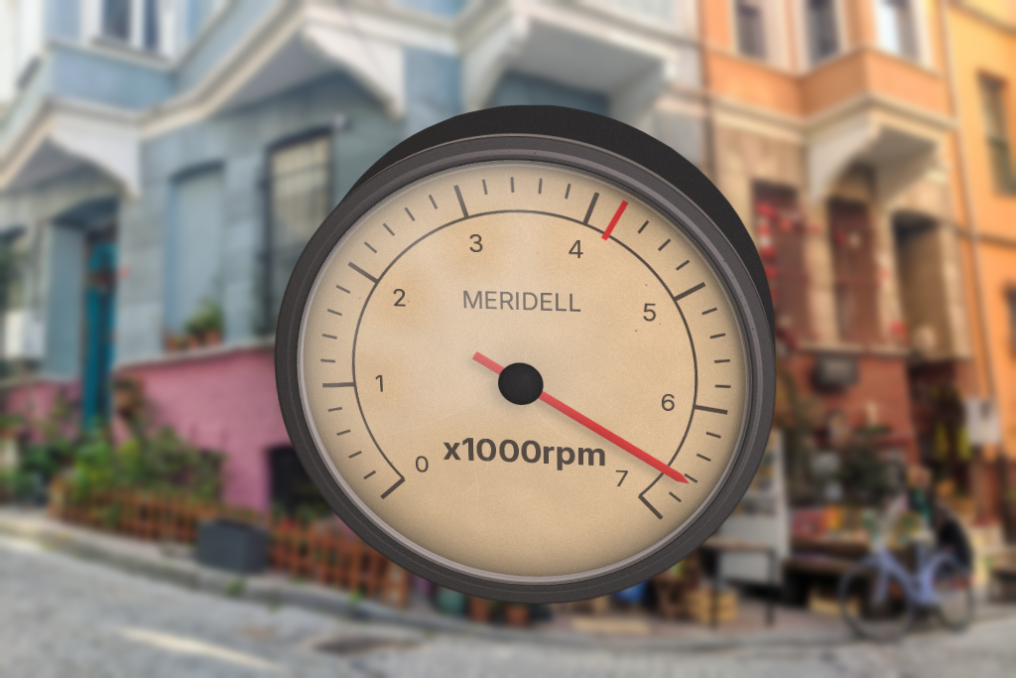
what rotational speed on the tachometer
6600 rpm
